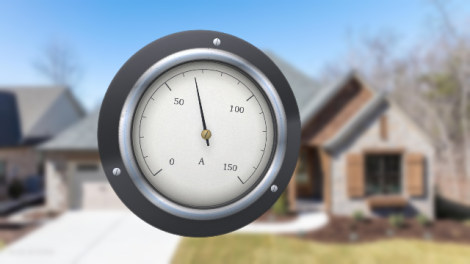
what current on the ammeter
65 A
